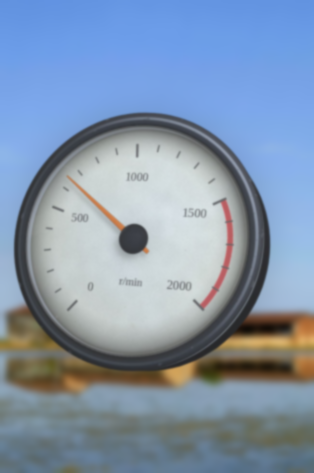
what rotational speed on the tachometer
650 rpm
